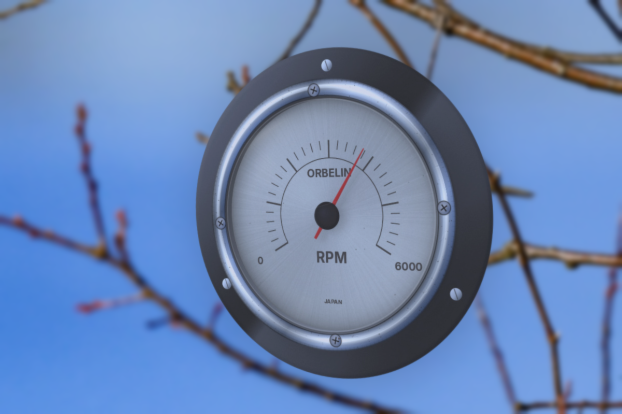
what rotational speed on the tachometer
3800 rpm
